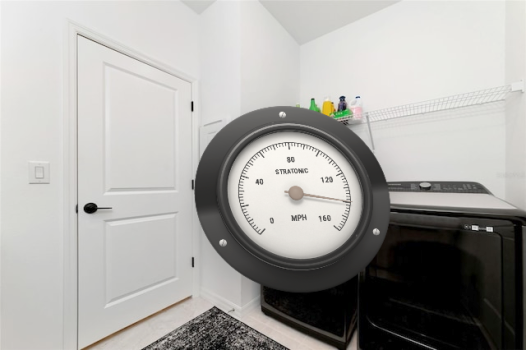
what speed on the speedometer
140 mph
